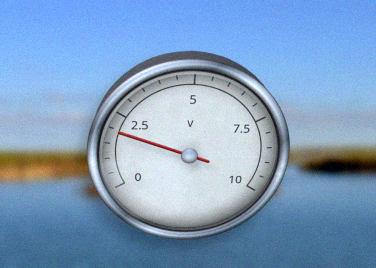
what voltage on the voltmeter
2 V
